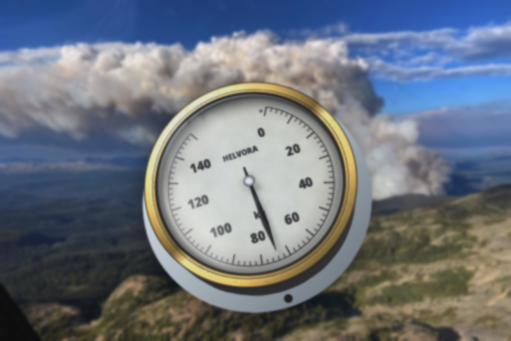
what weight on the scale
74 kg
